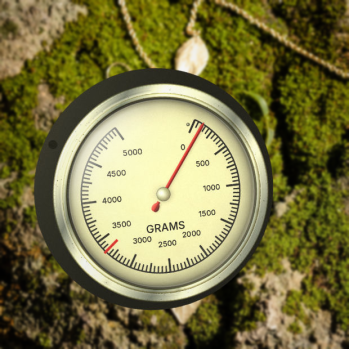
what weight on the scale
100 g
